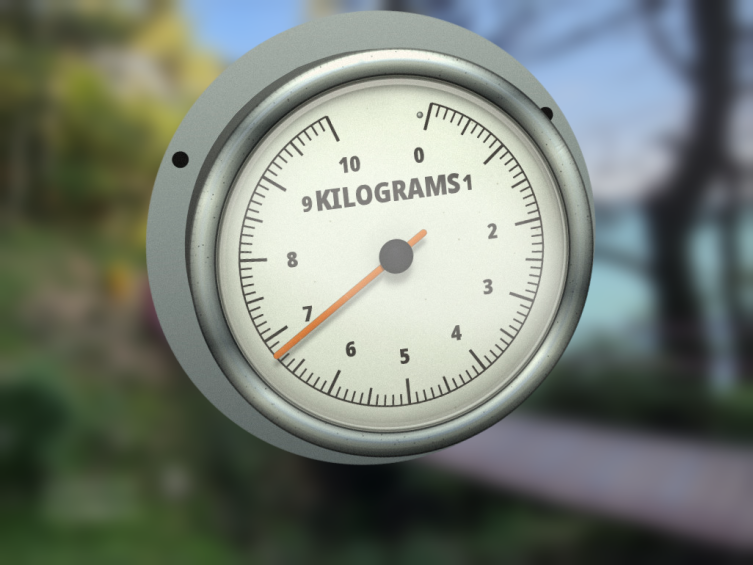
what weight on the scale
6.8 kg
